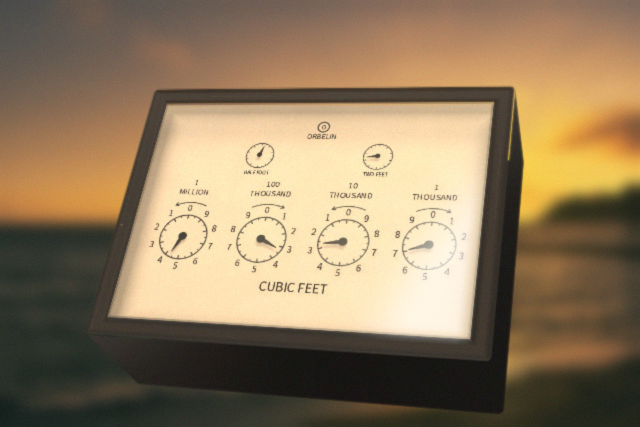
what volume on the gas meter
432700 ft³
